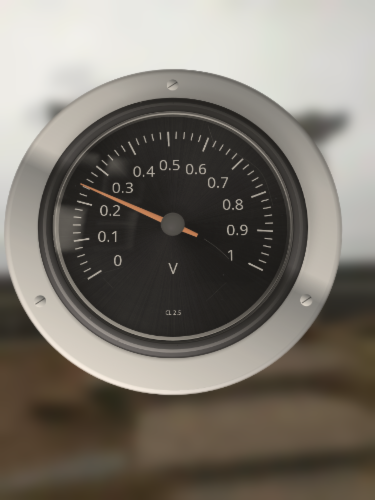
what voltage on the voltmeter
0.24 V
